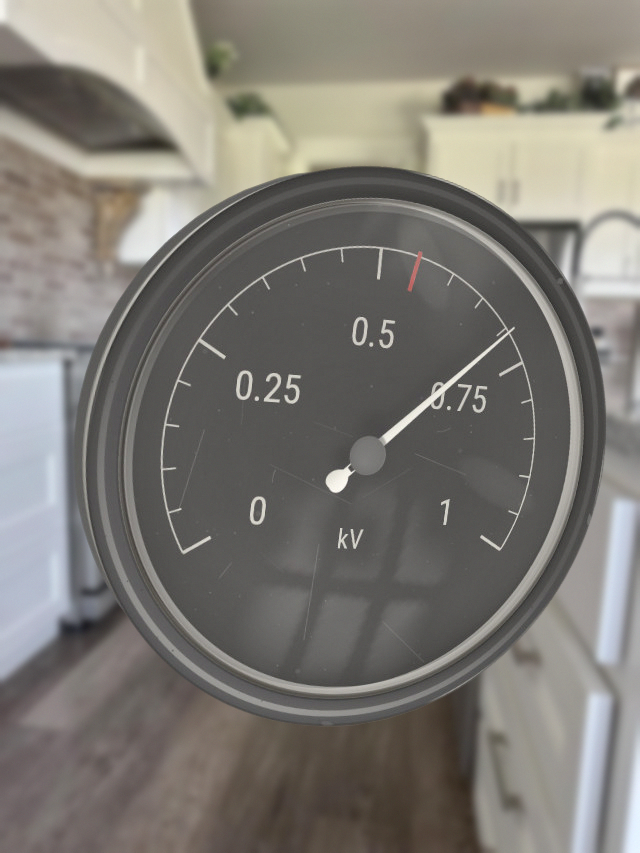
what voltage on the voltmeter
0.7 kV
